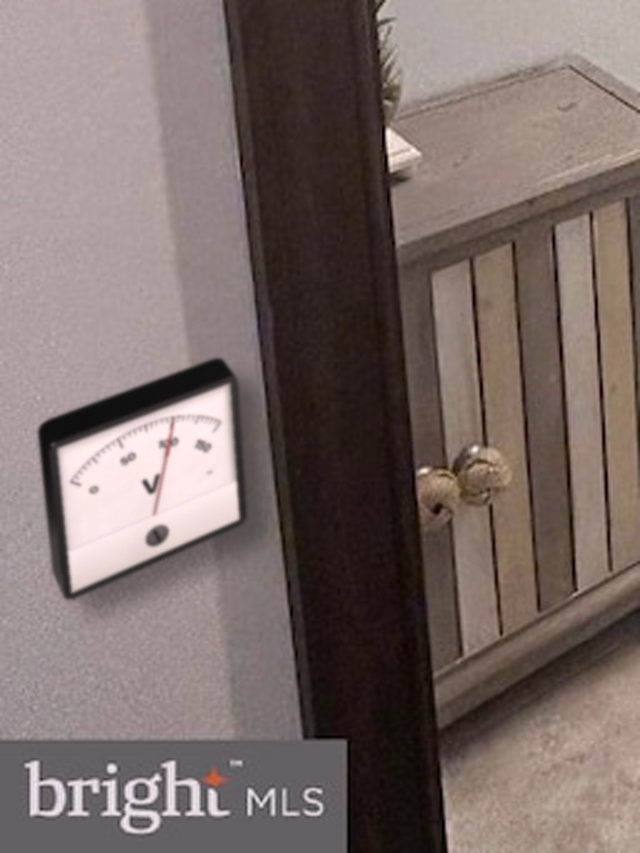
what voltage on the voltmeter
100 V
